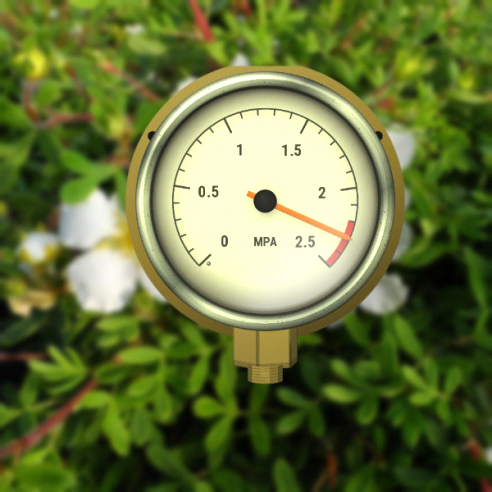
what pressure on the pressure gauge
2.3 MPa
